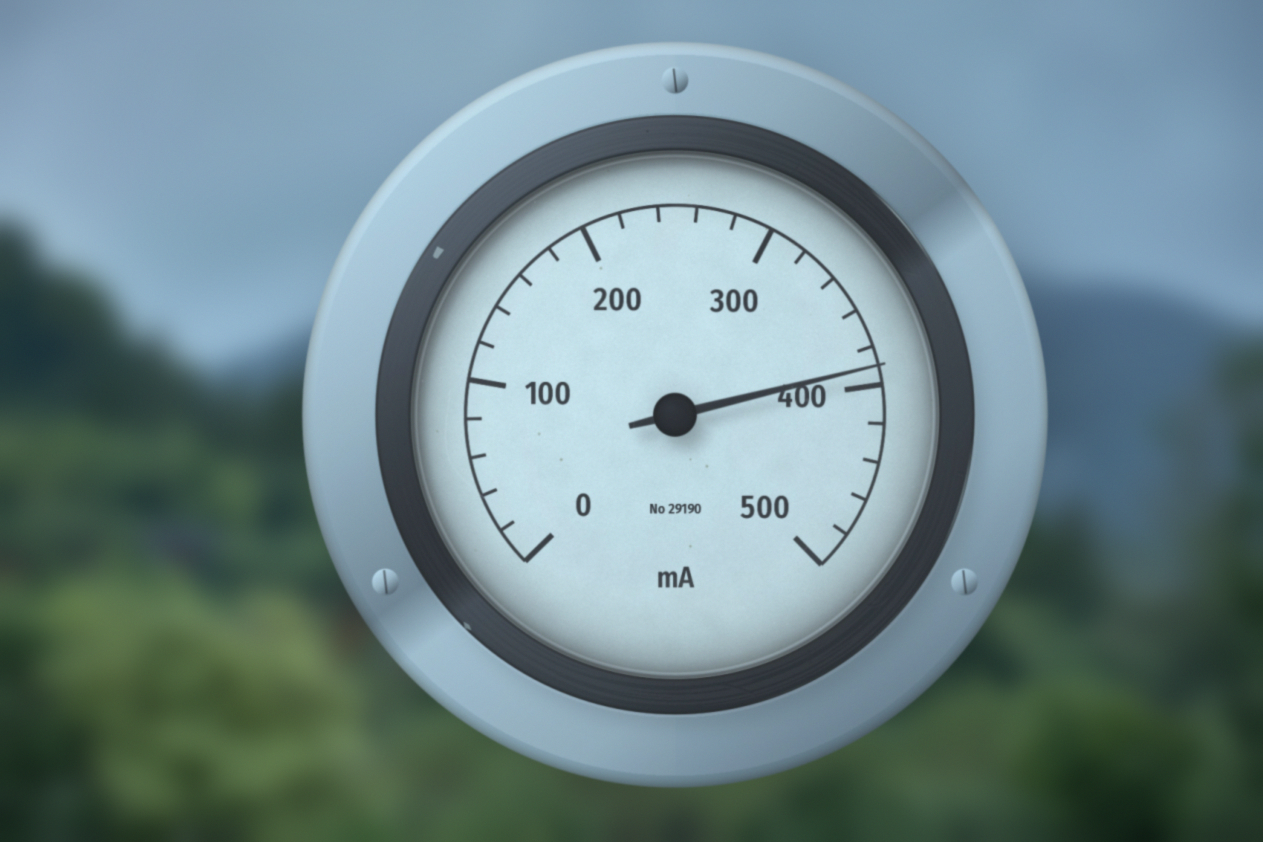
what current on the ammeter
390 mA
